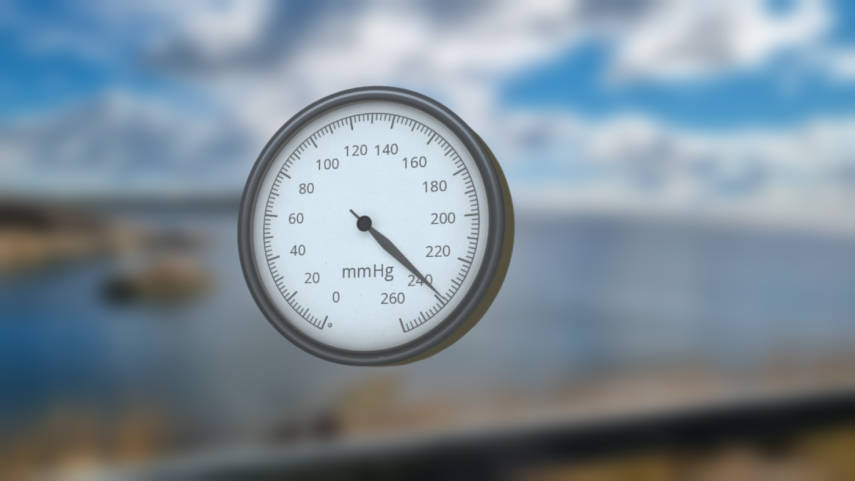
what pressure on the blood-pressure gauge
238 mmHg
